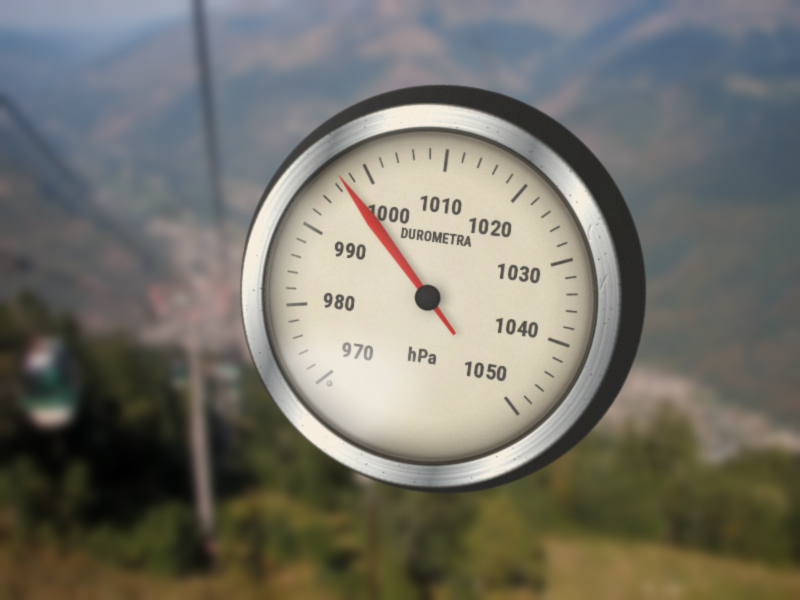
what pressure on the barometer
997 hPa
